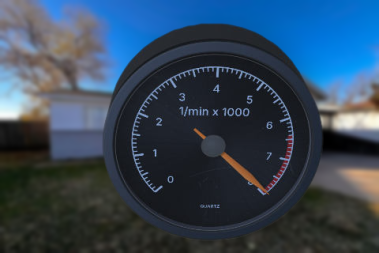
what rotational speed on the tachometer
7900 rpm
